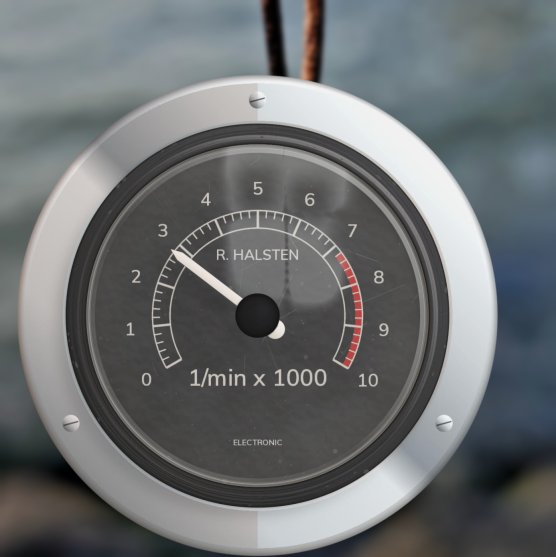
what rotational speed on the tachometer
2800 rpm
